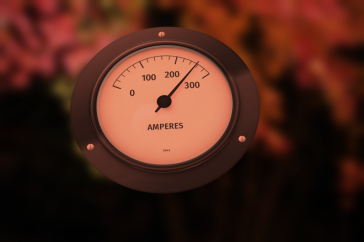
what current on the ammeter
260 A
